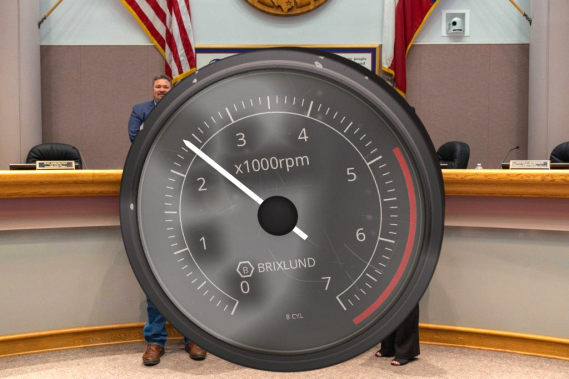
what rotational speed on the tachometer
2400 rpm
